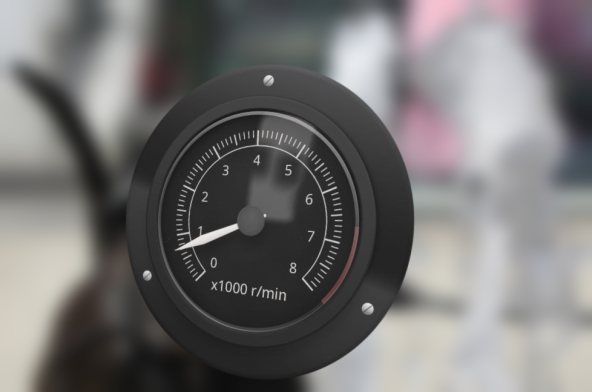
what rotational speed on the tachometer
700 rpm
